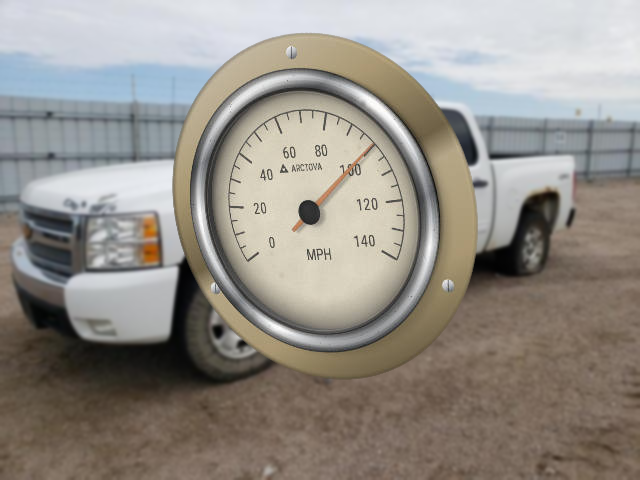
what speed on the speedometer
100 mph
